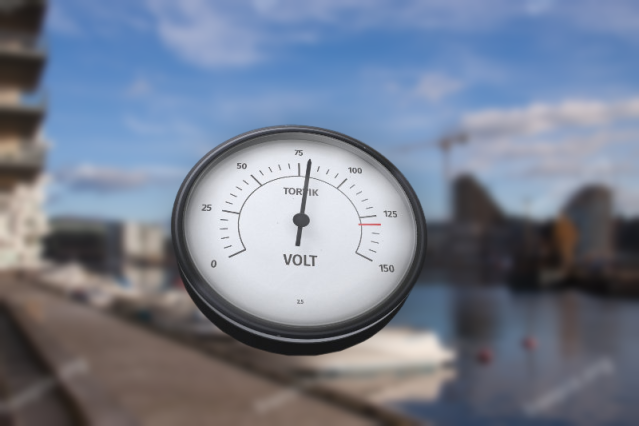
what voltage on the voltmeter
80 V
